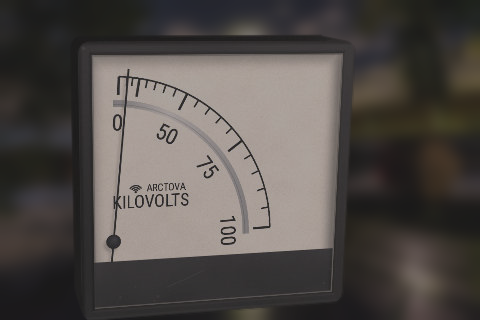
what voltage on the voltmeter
15 kV
